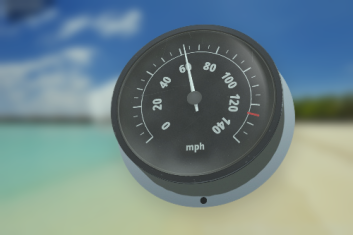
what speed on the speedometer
62.5 mph
